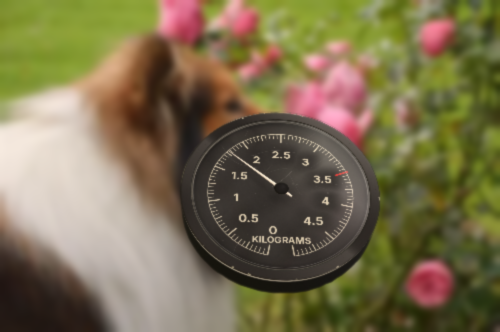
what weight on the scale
1.75 kg
